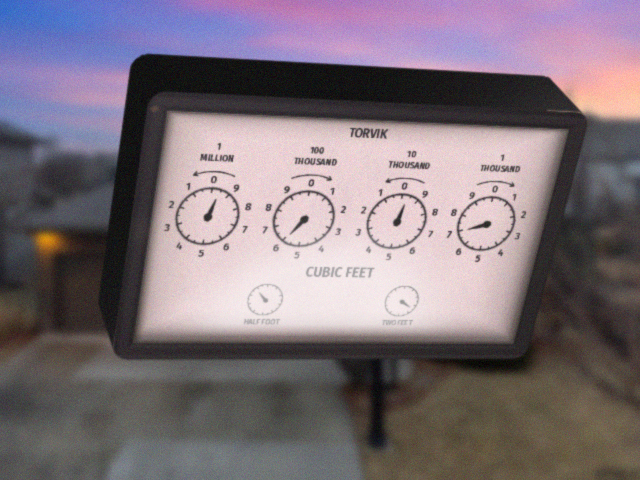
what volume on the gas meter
959700 ft³
